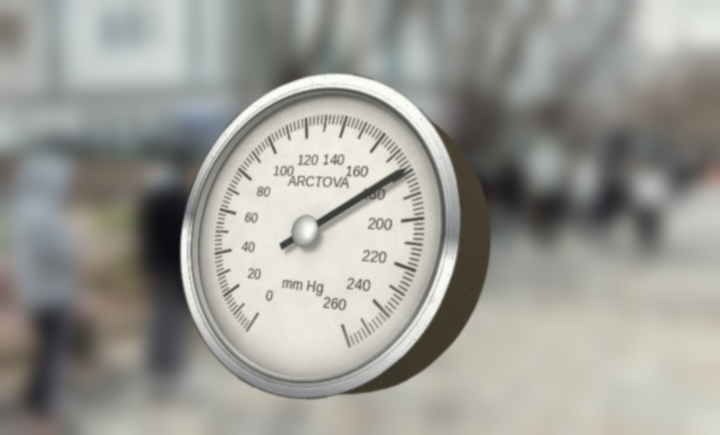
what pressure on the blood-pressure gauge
180 mmHg
